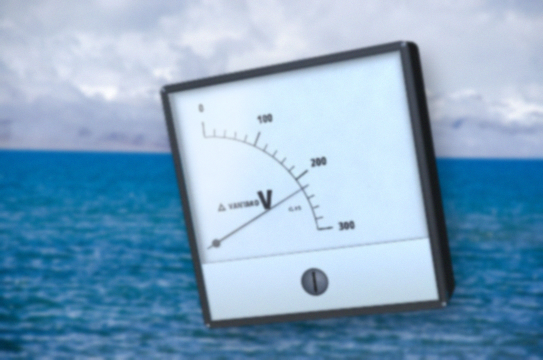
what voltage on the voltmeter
220 V
